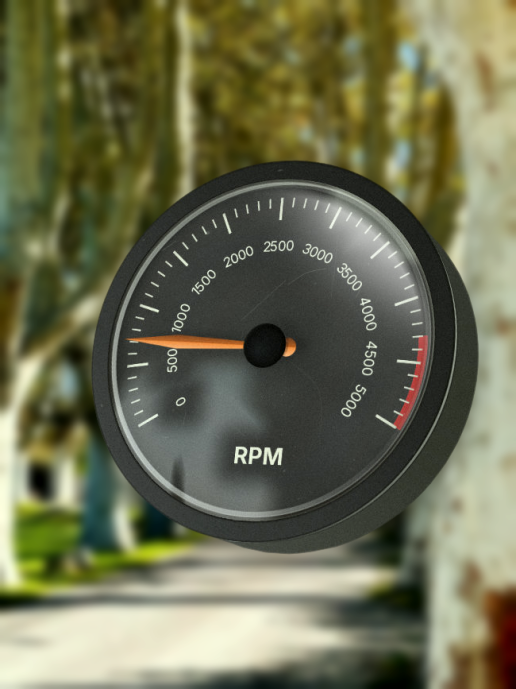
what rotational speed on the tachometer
700 rpm
